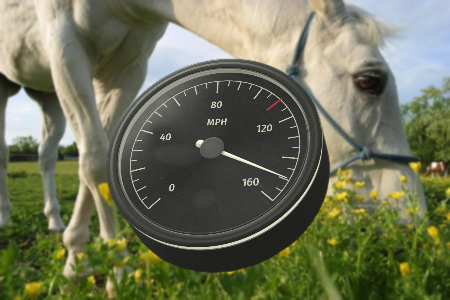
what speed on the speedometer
150 mph
